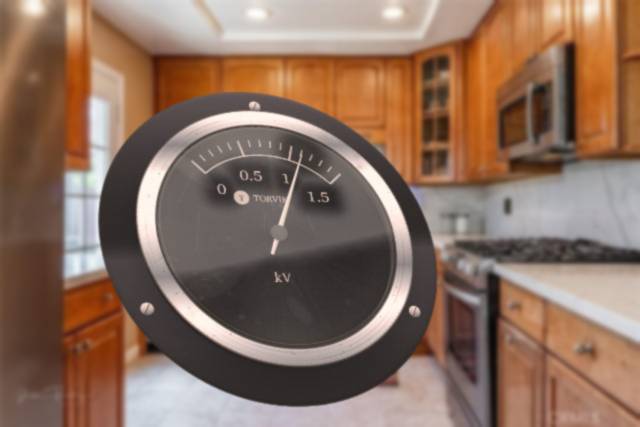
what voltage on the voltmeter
1.1 kV
